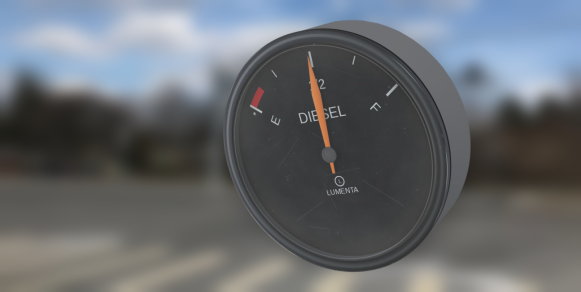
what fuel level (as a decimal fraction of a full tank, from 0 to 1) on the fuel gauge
0.5
